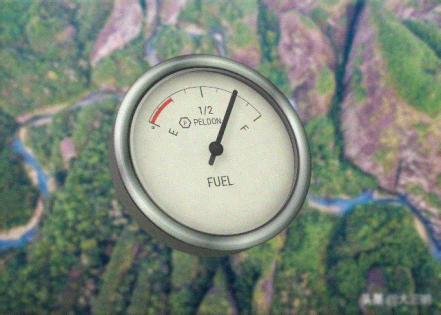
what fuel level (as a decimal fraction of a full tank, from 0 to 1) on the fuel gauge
0.75
